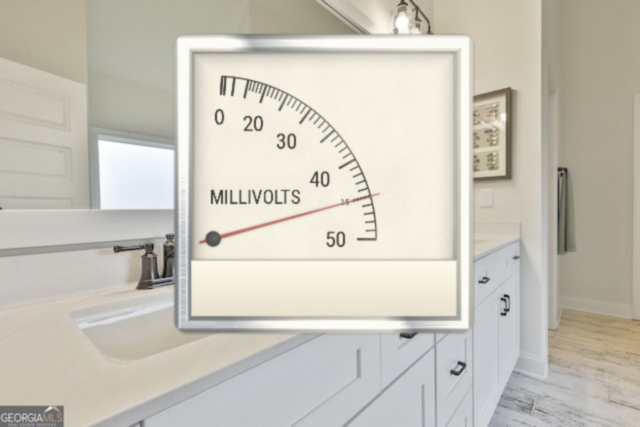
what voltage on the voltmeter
45 mV
